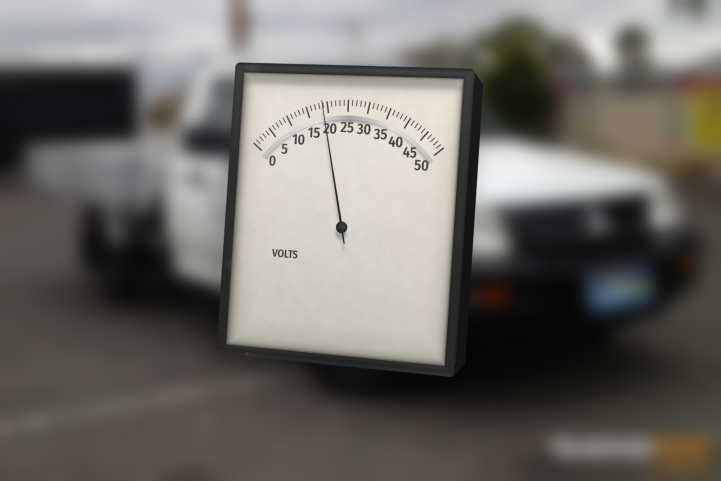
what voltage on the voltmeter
19 V
